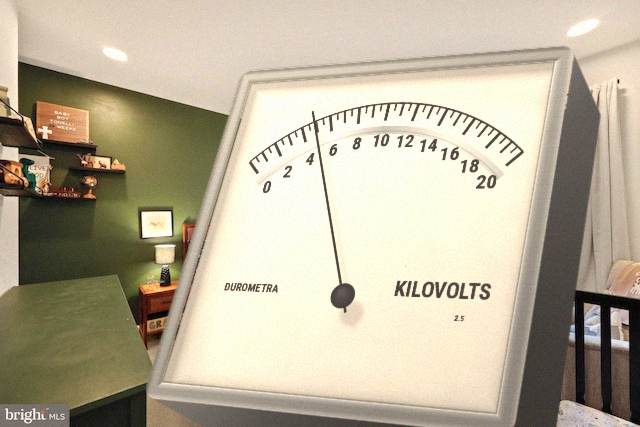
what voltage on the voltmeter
5 kV
